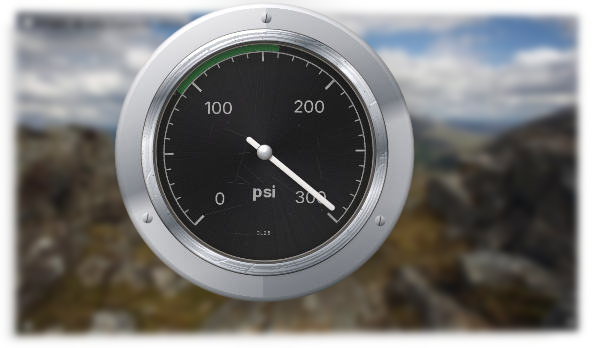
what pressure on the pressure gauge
295 psi
